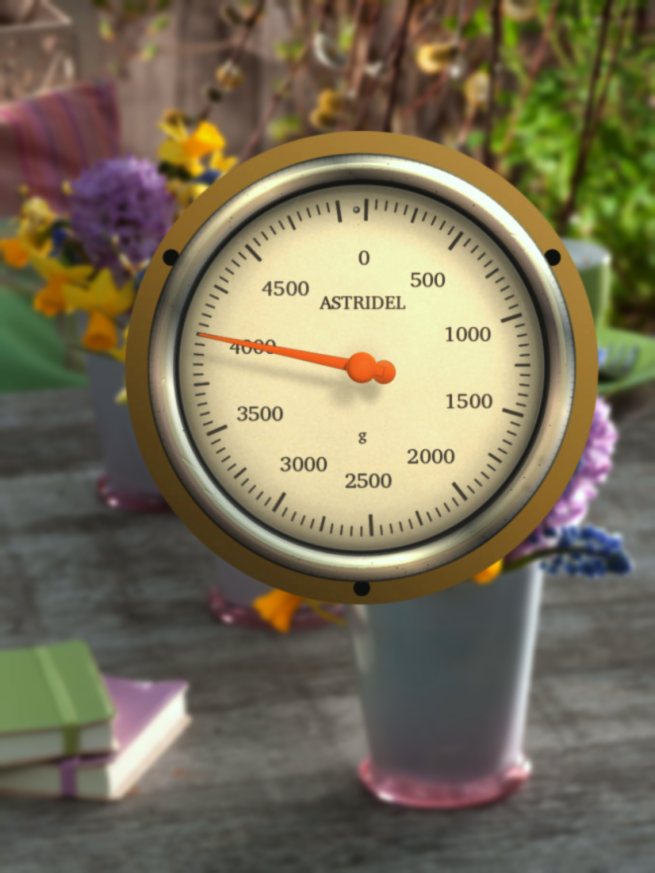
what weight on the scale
4000 g
